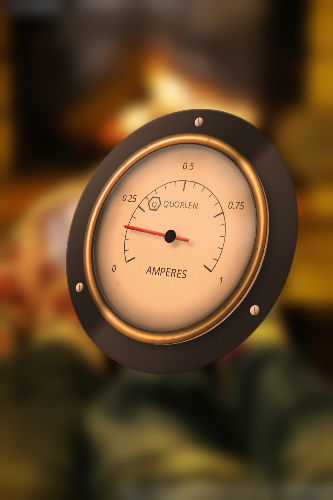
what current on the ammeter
0.15 A
